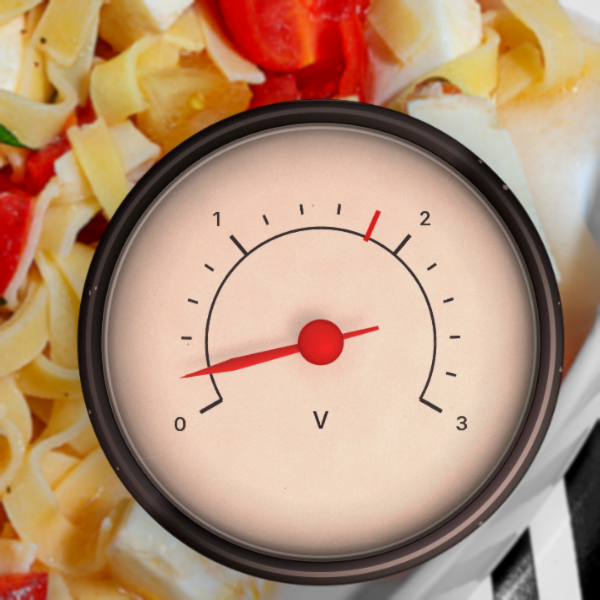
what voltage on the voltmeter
0.2 V
